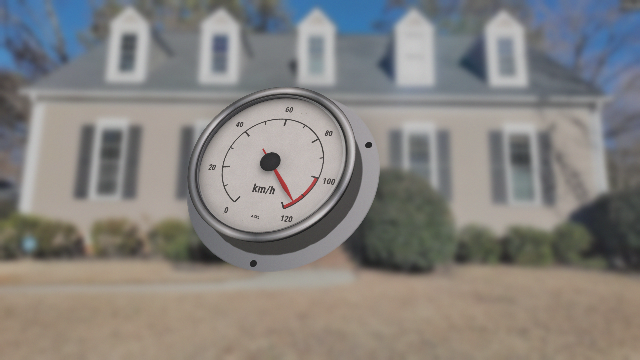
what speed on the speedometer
115 km/h
